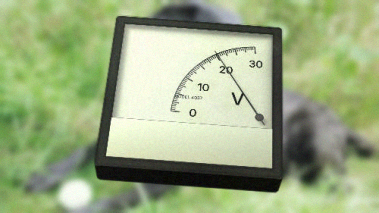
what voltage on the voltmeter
20 V
